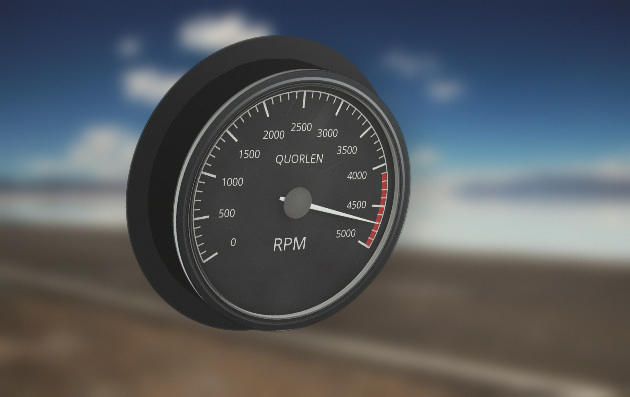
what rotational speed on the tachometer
4700 rpm
